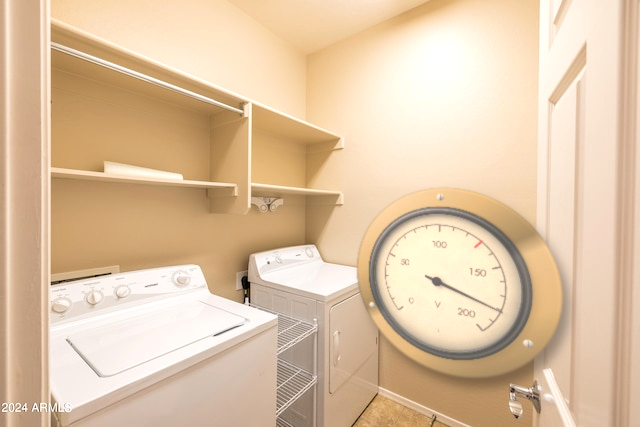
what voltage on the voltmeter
180 V
